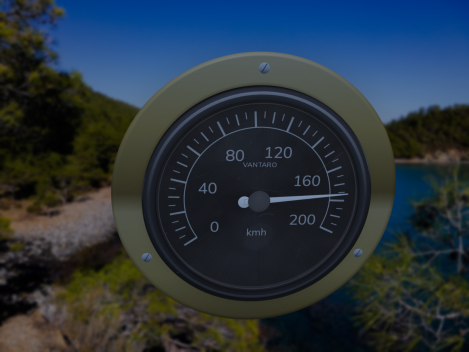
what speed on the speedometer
175 km/h
